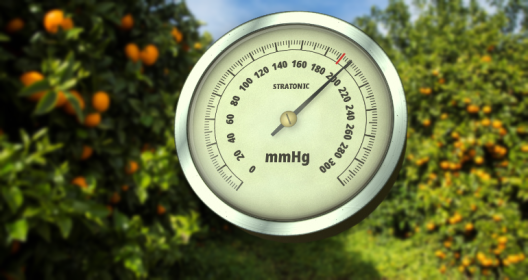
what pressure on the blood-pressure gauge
200 mmHg
